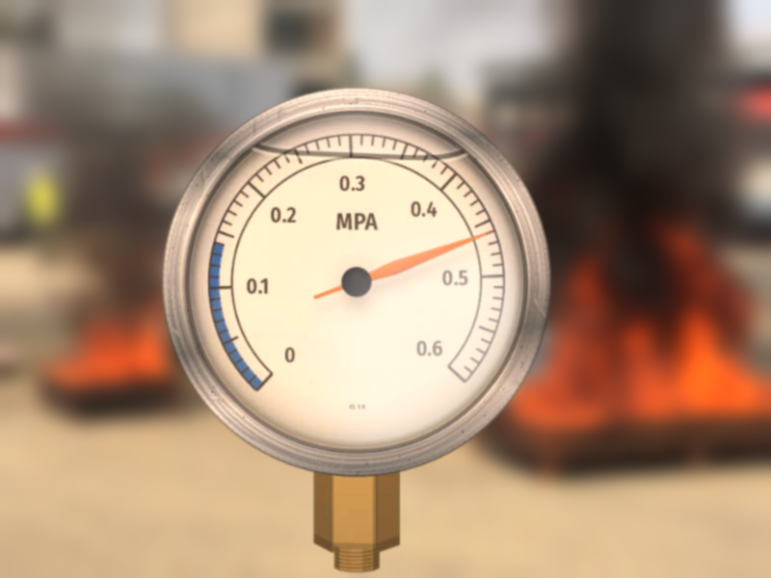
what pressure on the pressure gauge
0.46 MPa
